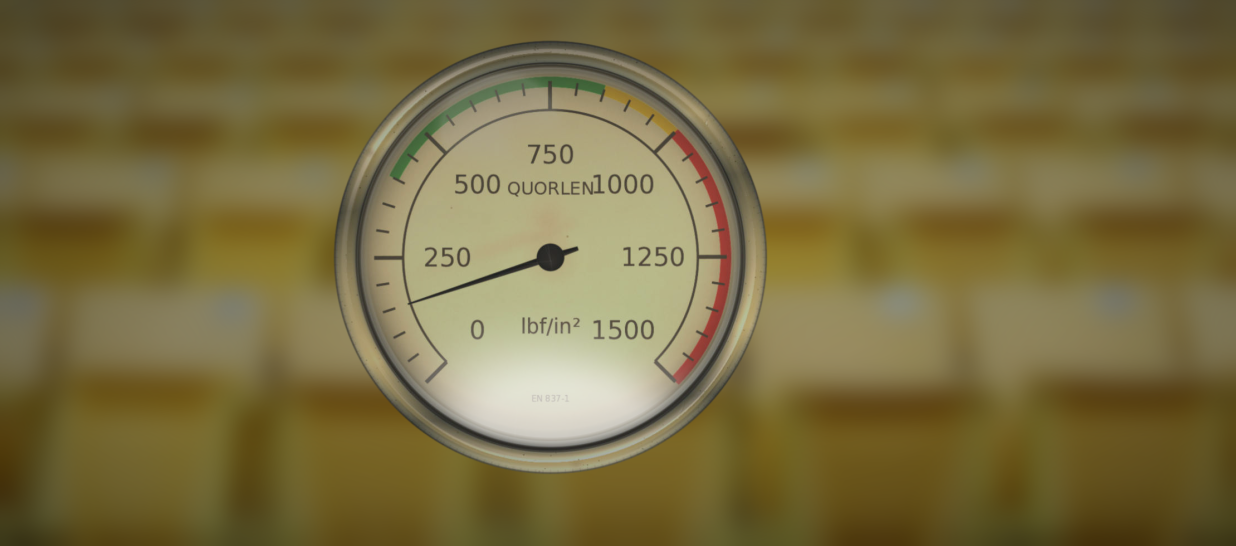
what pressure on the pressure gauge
150 psi
